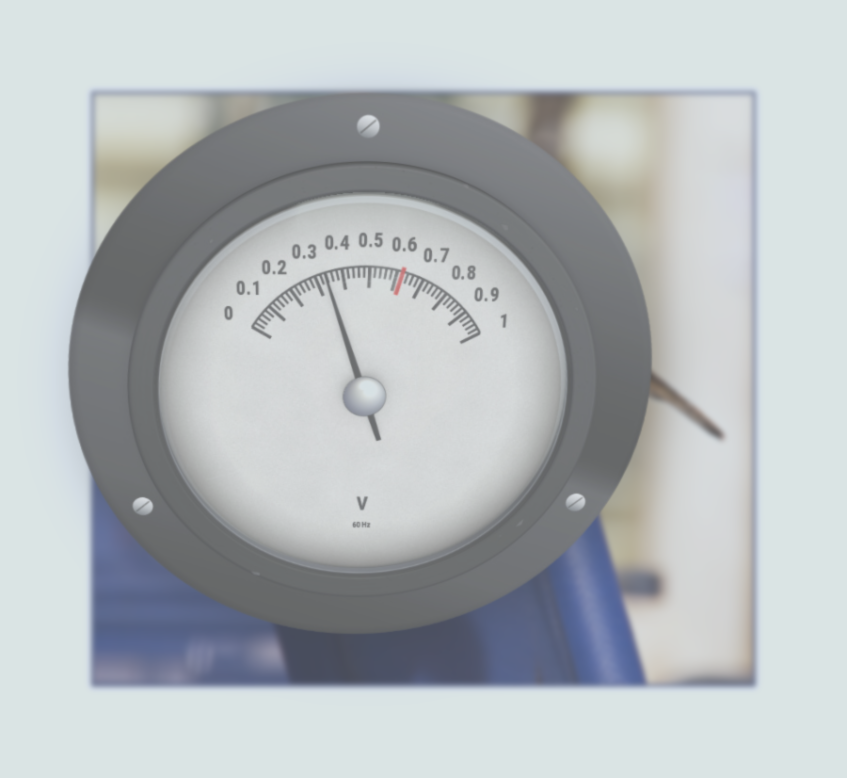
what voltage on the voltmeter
0.34 V
